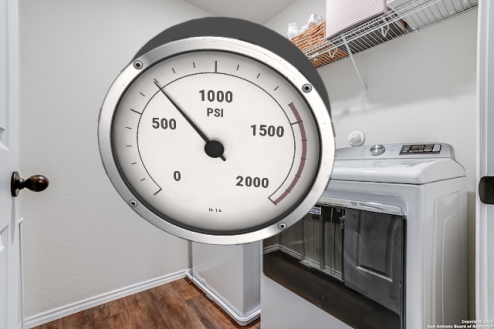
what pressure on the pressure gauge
700 psi
